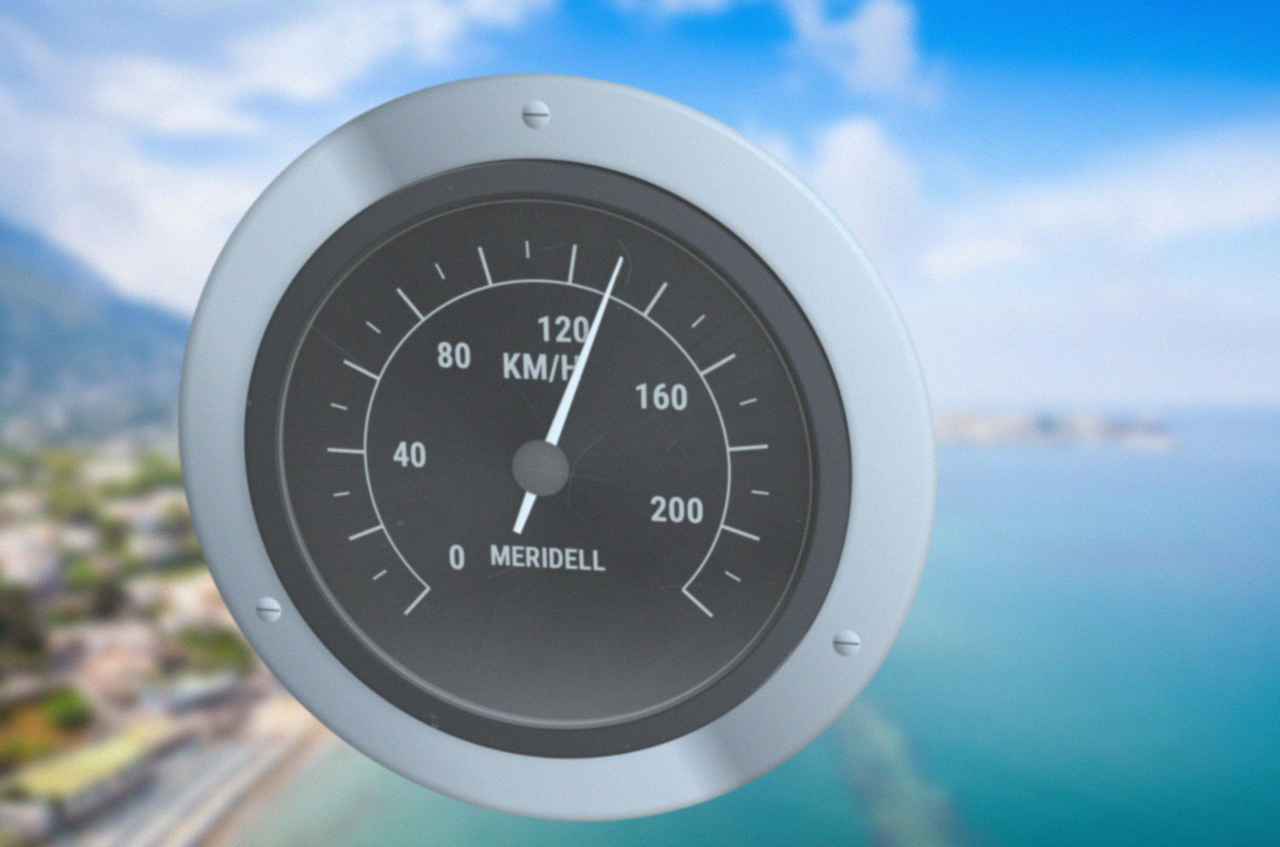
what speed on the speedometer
130 km/h
